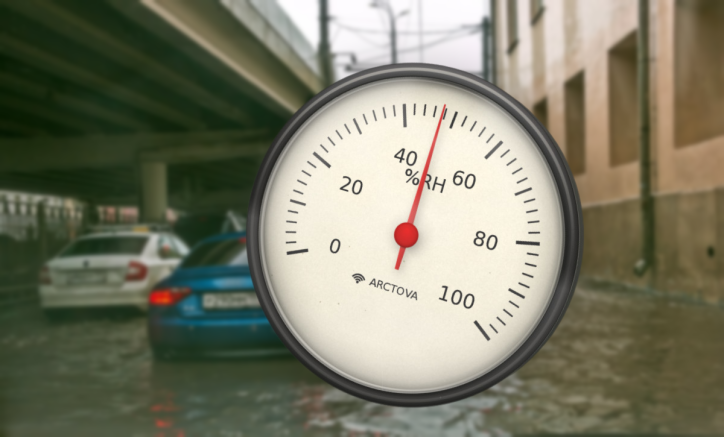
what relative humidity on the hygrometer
48 %
